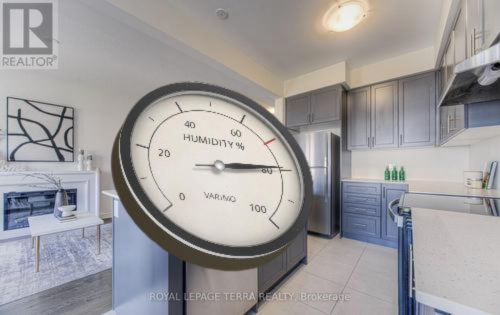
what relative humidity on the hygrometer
80 %
